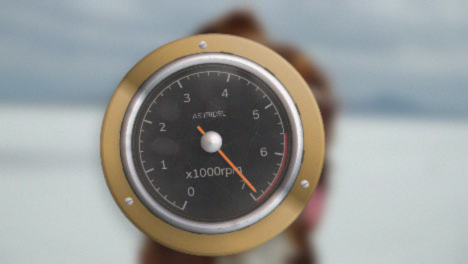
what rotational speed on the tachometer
6900 rpm
